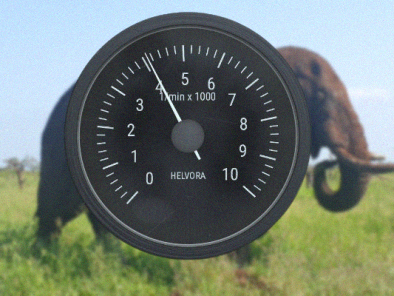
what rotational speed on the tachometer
4100 rpm
